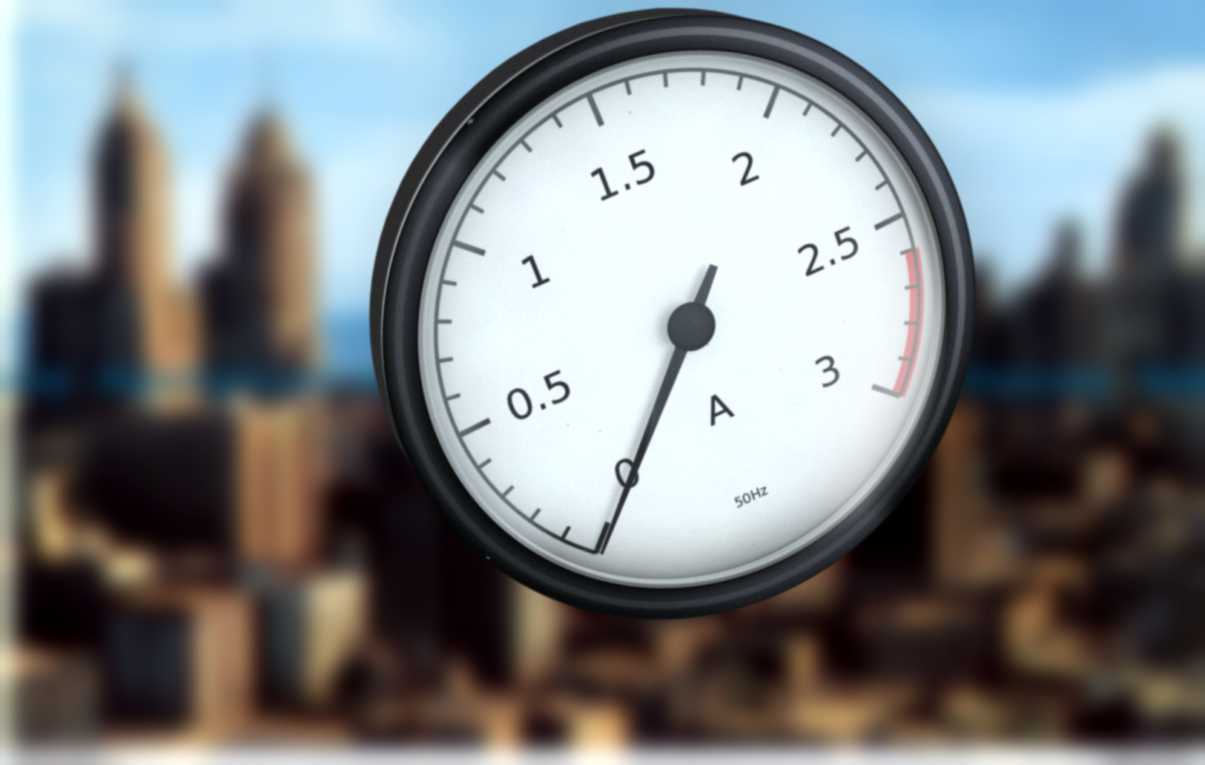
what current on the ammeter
0 A
